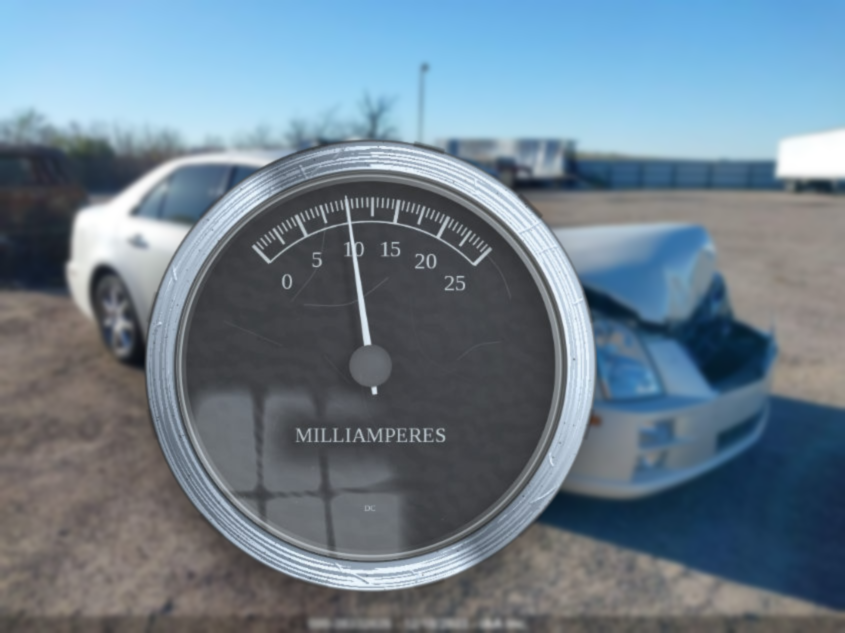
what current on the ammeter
10 mA
